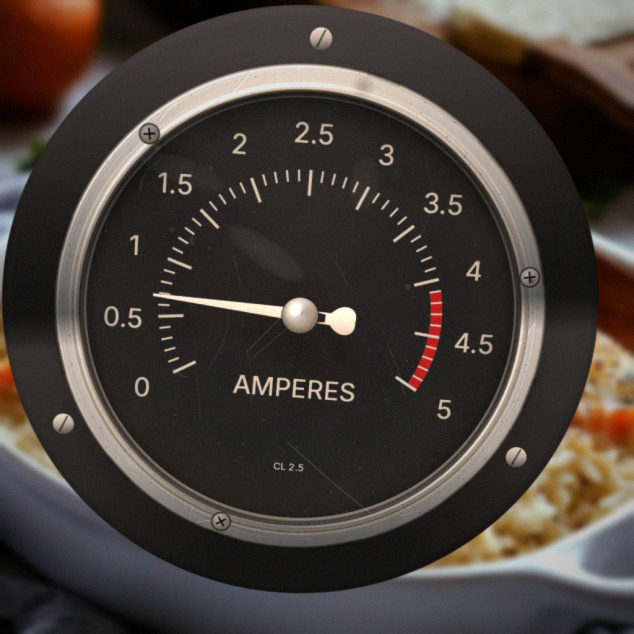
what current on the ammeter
0.7 A
